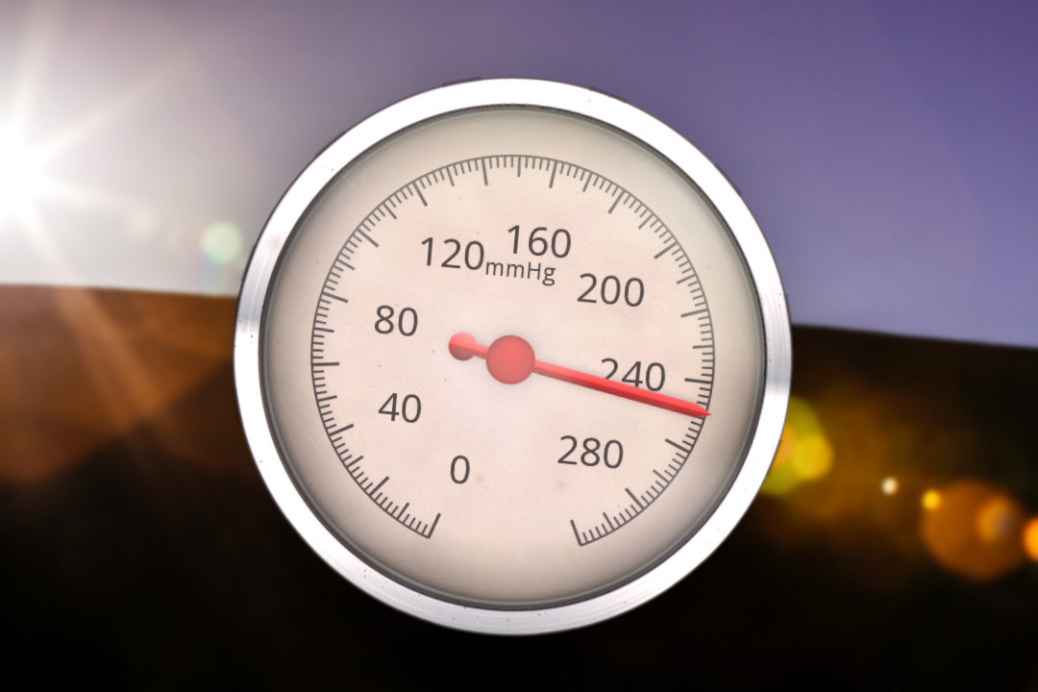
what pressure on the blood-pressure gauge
248 mmHg
